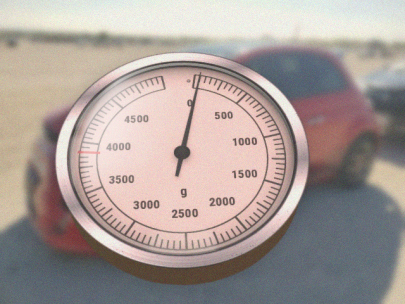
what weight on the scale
50 g
